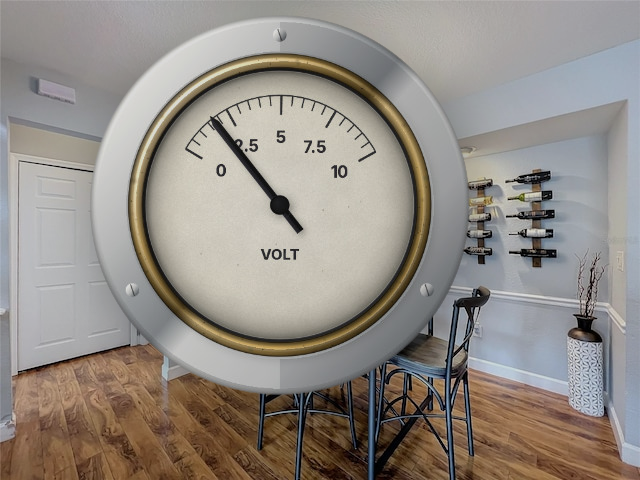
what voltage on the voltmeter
1.75 V
